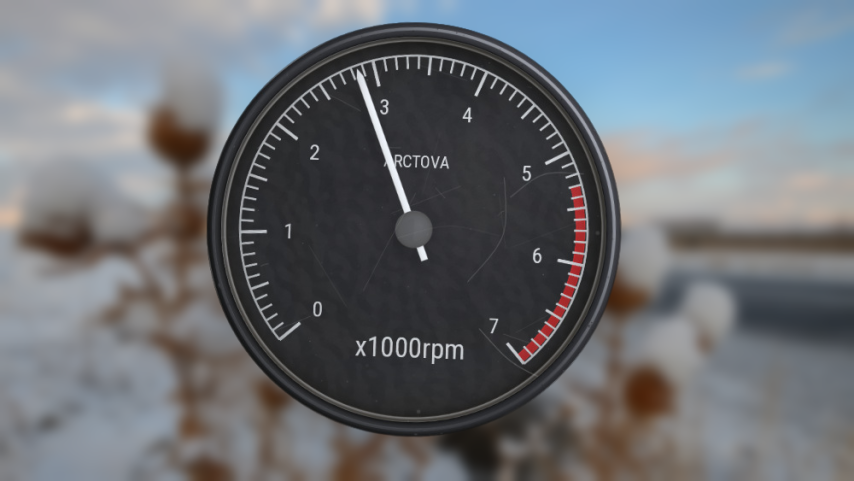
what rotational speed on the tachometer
2850 rpm
